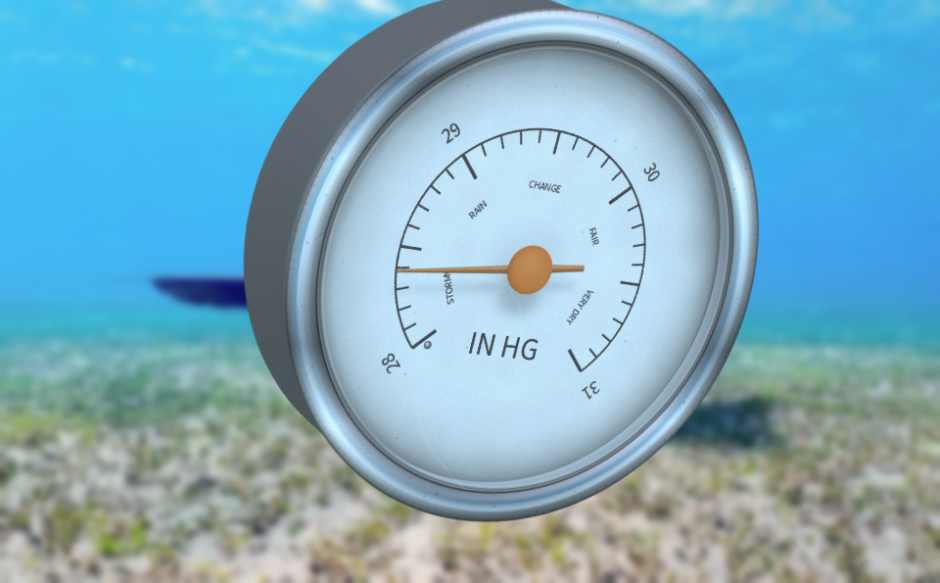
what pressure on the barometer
28.4 inHg
